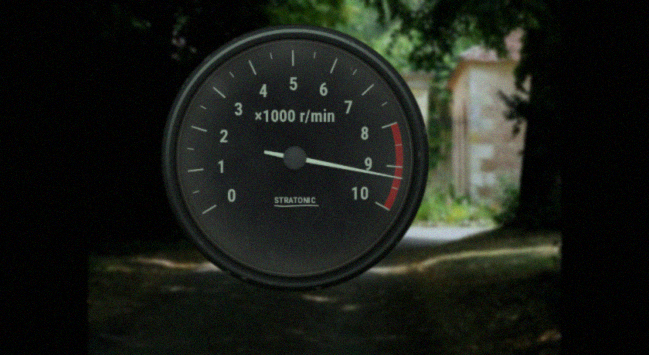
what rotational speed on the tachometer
9250 rpm
